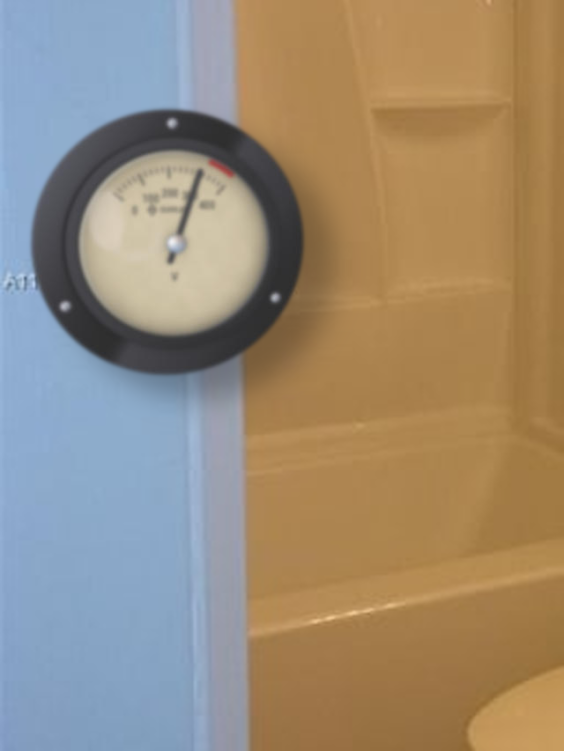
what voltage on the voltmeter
300 V
